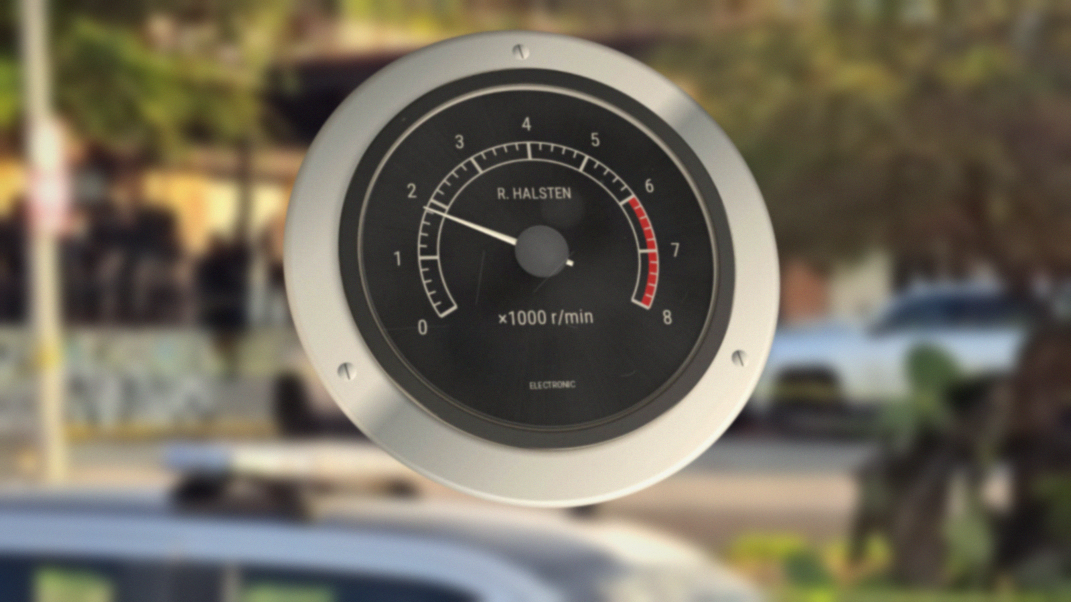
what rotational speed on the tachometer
1800 rpm
